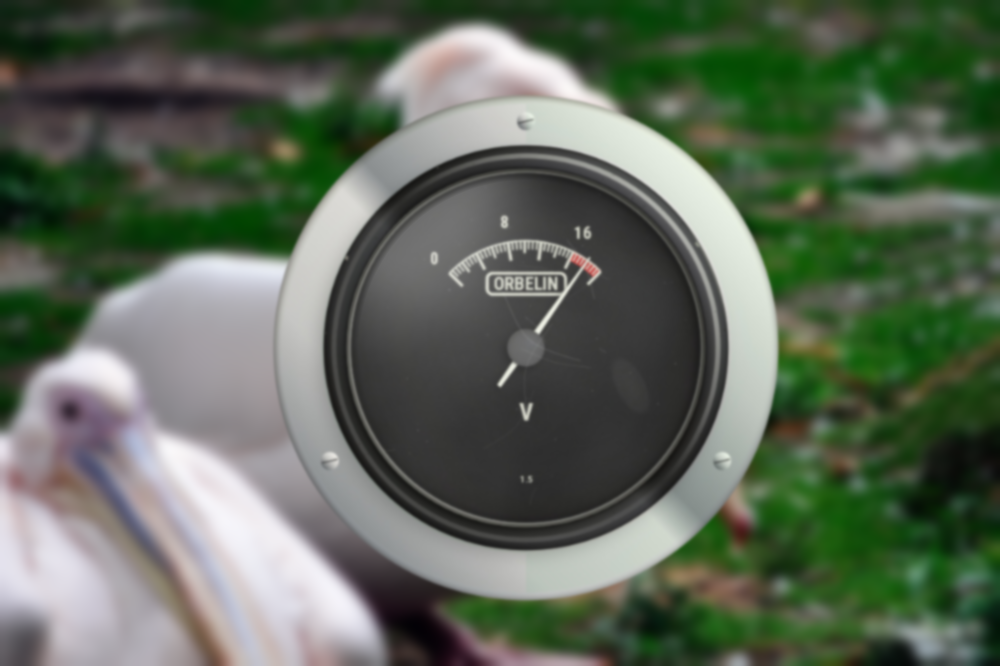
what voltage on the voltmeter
18 V
